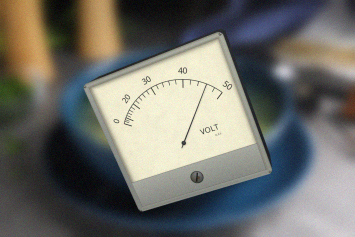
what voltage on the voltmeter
46 V
